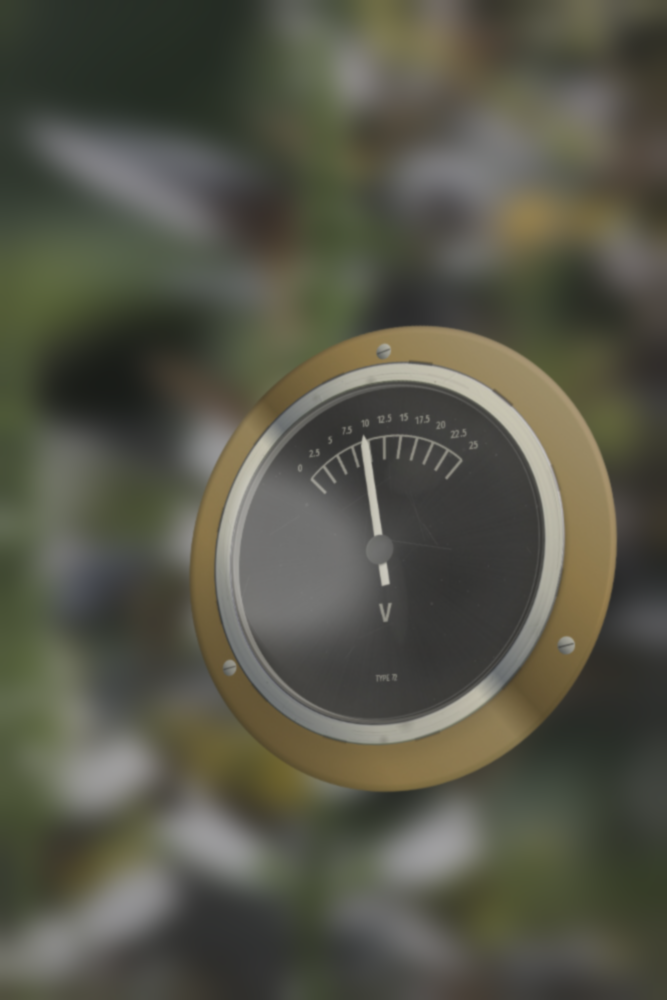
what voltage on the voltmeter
10 V
